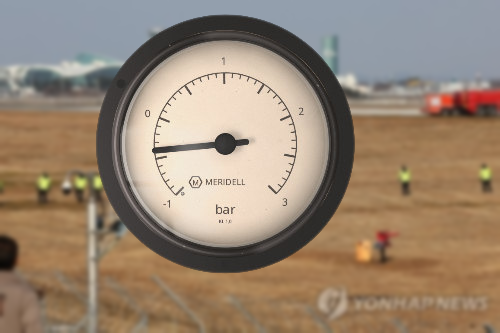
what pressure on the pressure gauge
-0.4 bar
